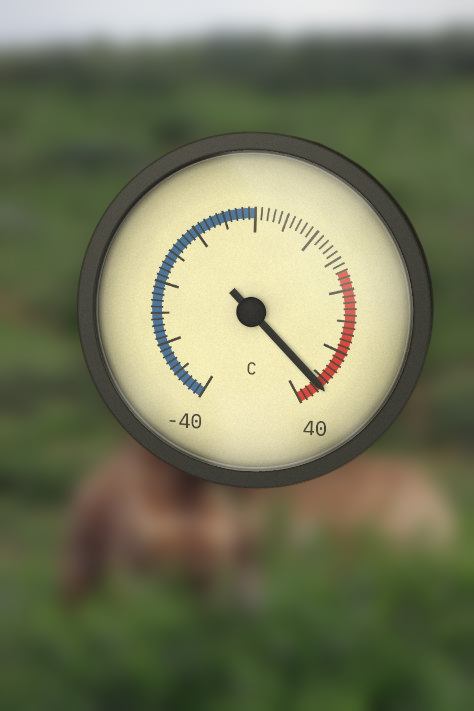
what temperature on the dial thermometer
36 °C
